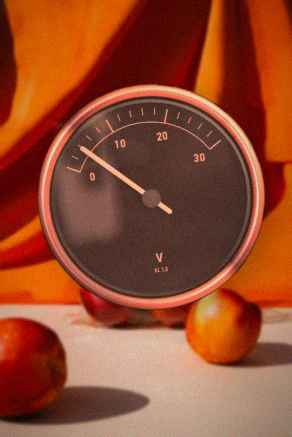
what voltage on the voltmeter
4 V
